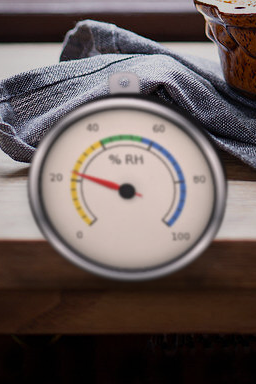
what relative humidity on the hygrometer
24 %
